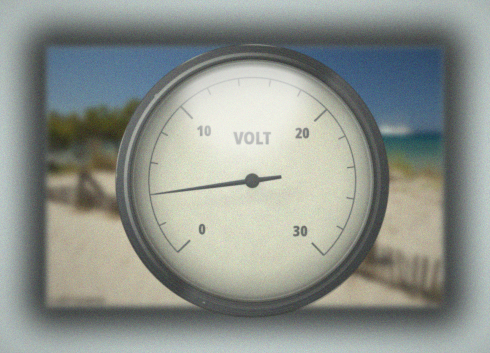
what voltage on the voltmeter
4 V
